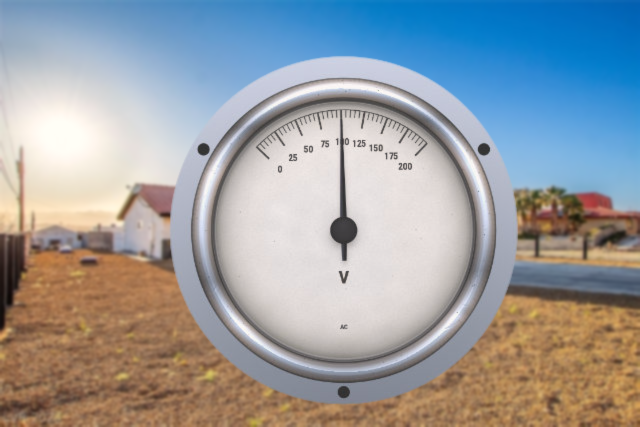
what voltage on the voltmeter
100 V
